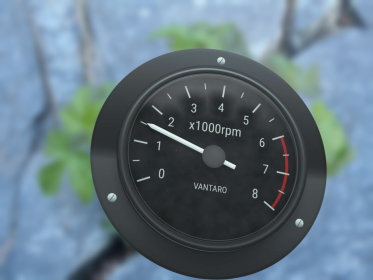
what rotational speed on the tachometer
1500 rpm
